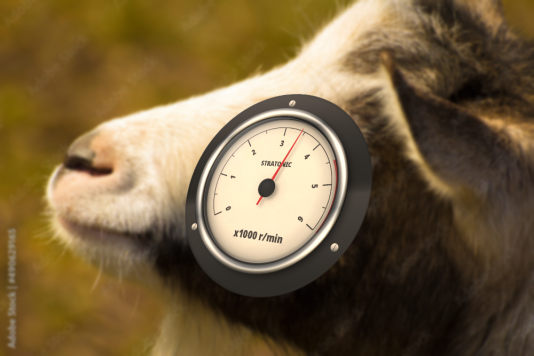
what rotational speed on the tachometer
3500 rpm
